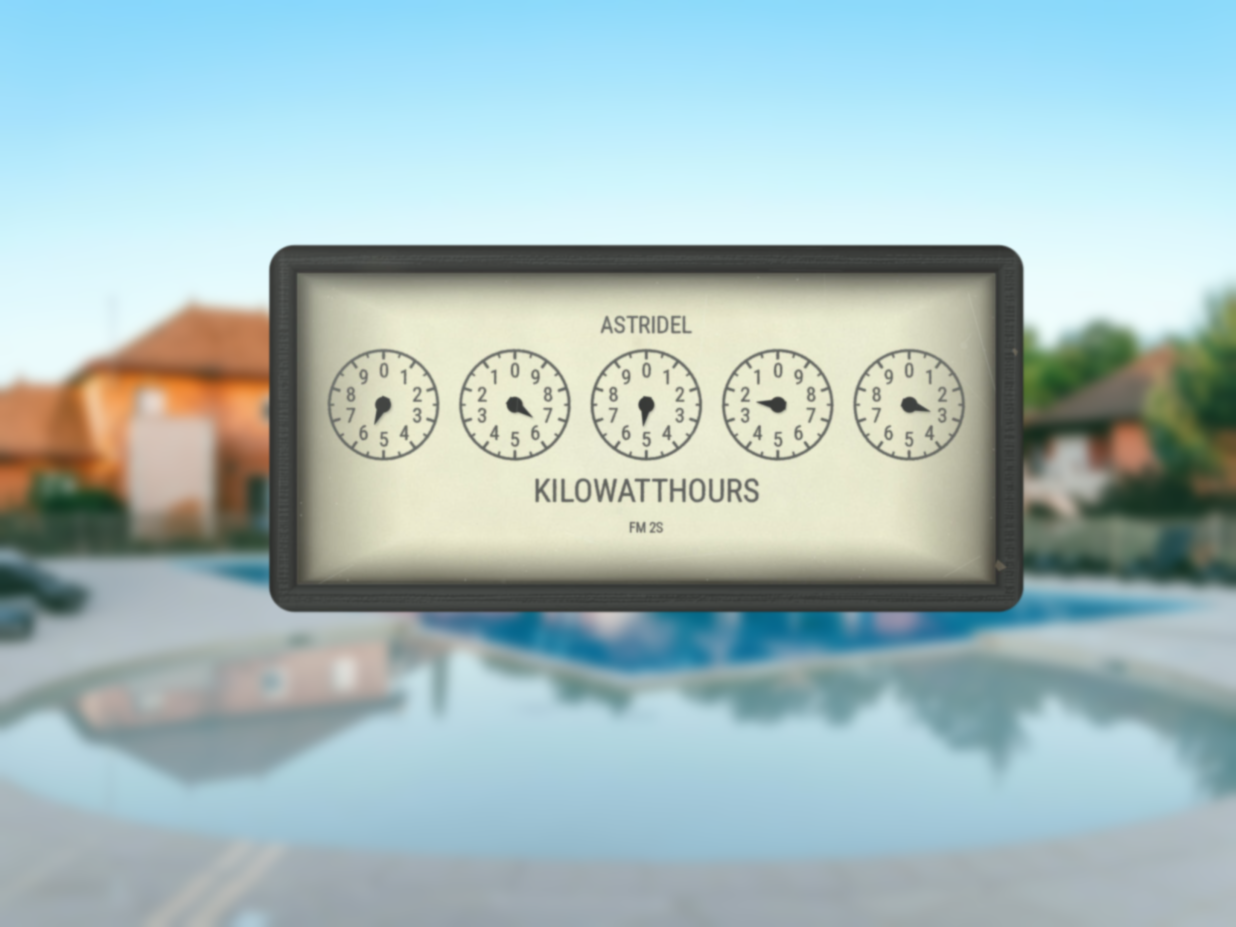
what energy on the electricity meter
56523 kWh
